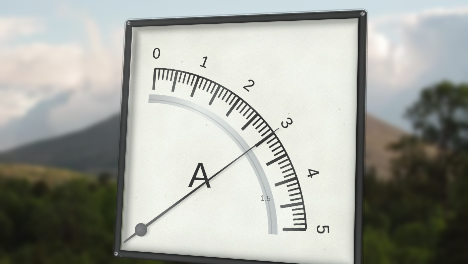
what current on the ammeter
3 A
